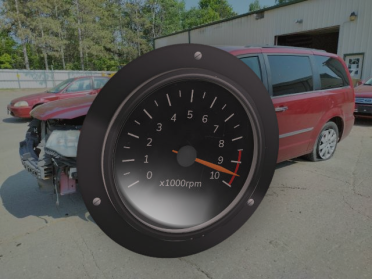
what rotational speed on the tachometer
9500 rpm
